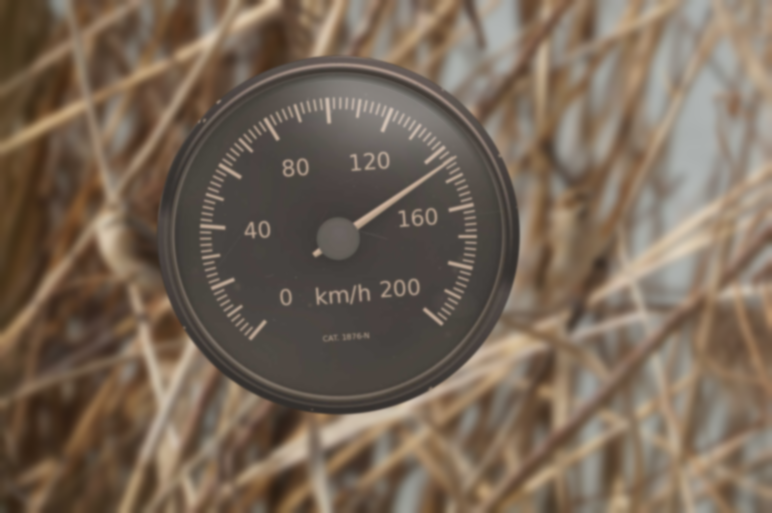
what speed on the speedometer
144 km/h
